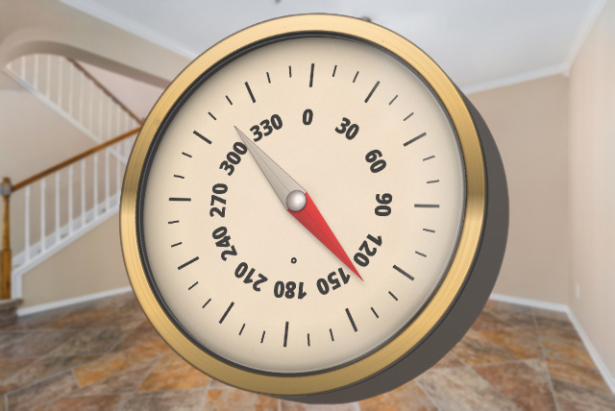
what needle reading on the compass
135 °
